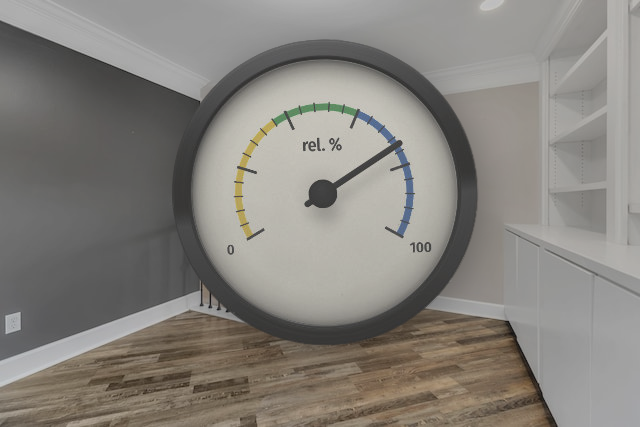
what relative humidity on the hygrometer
74 %
